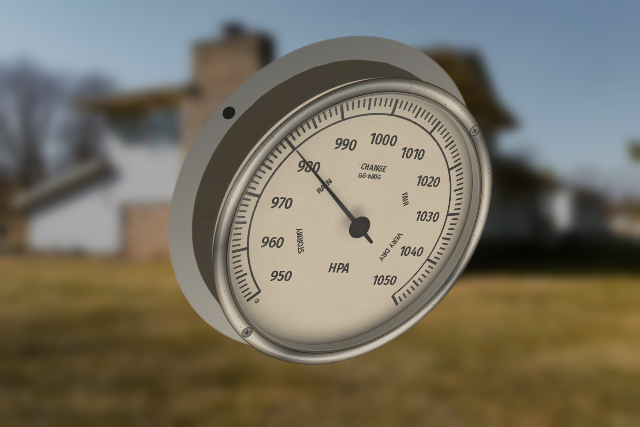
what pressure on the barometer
980 hPa
